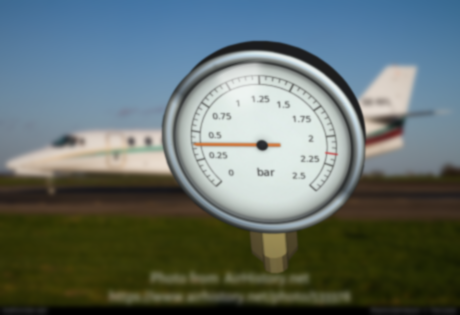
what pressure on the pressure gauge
0.4 bar
